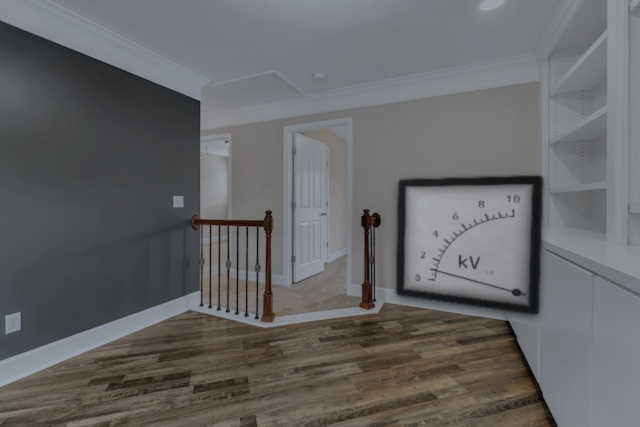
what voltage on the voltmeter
1 kV
